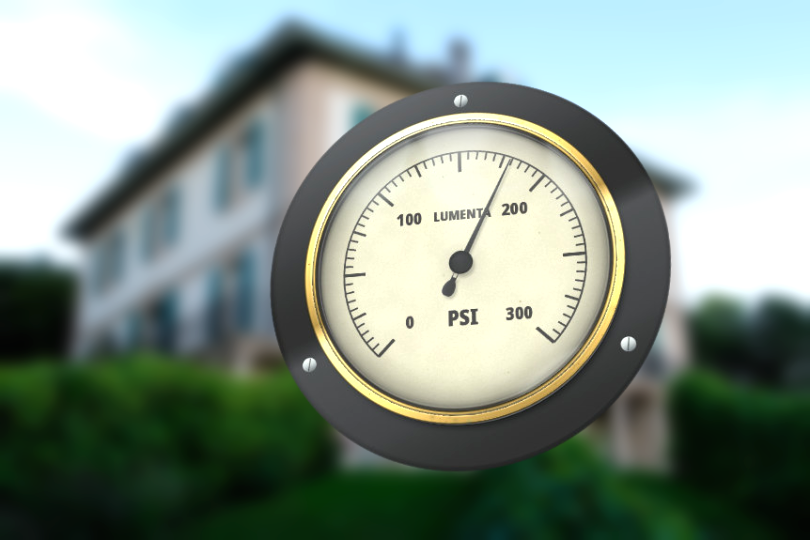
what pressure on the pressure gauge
180 psi
